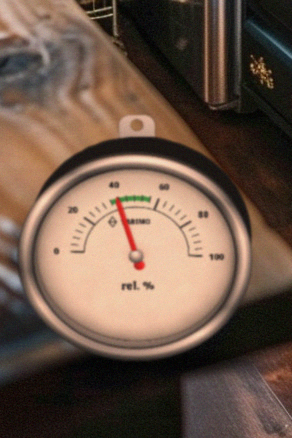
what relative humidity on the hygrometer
40 %
